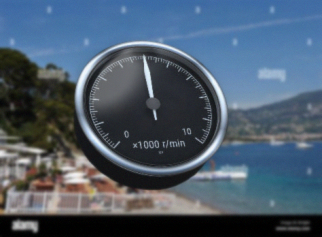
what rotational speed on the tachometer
5000 rpm
